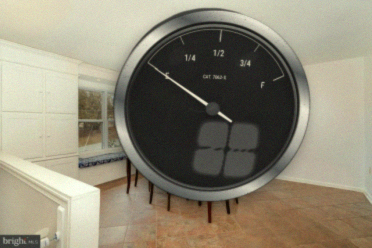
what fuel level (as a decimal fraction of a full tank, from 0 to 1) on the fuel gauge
0
